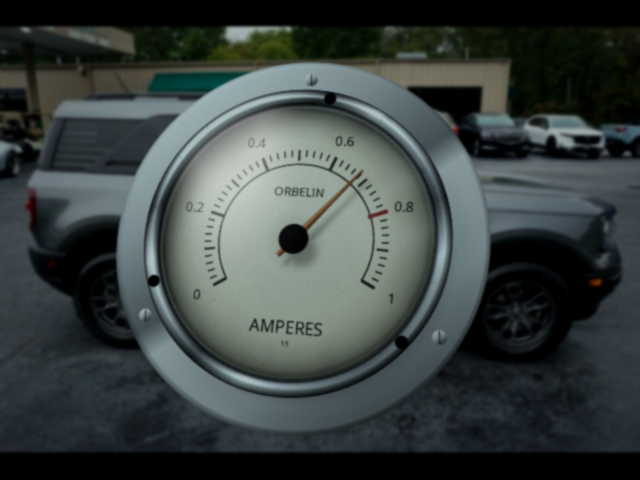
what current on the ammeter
0.68 A
